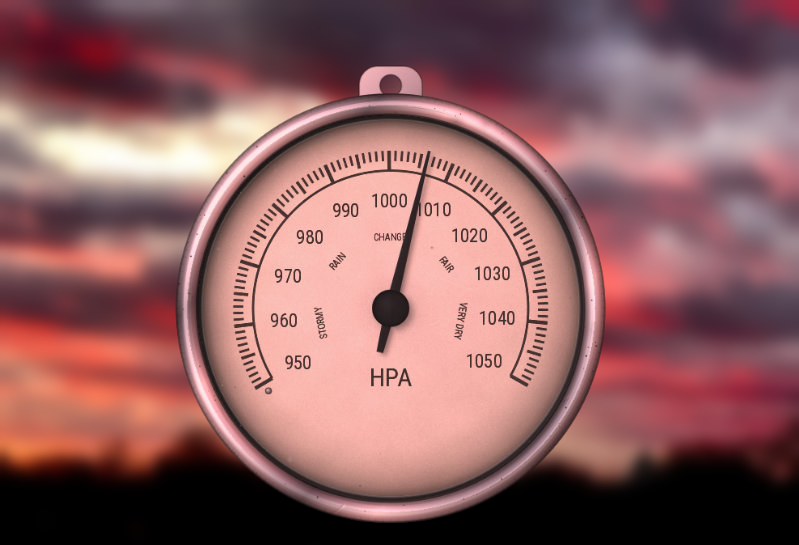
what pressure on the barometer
1006 hPa
